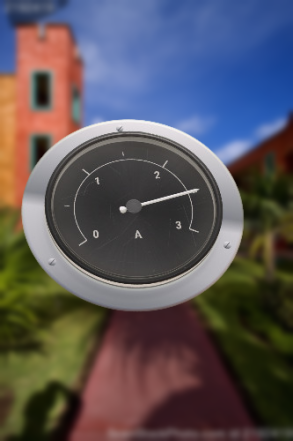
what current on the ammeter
2.5 A
